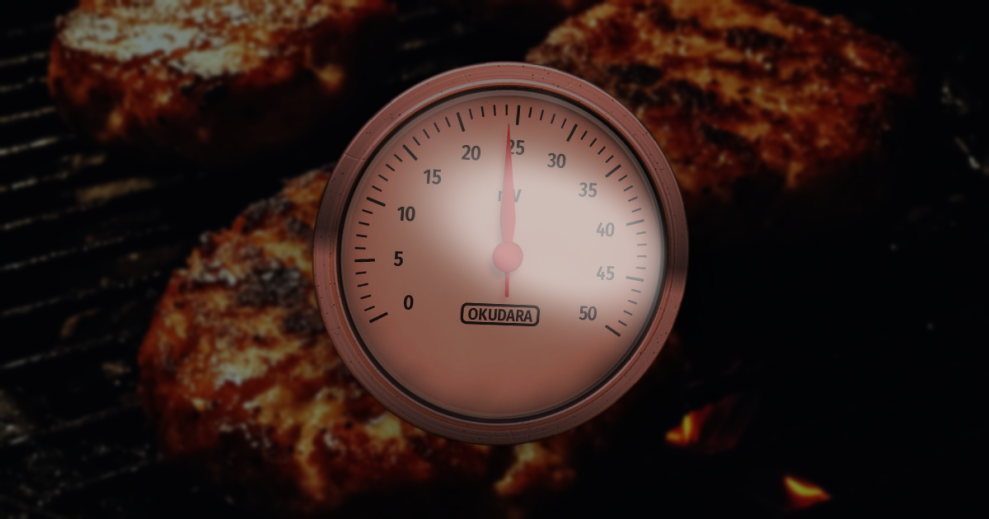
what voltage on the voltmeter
24 mV
